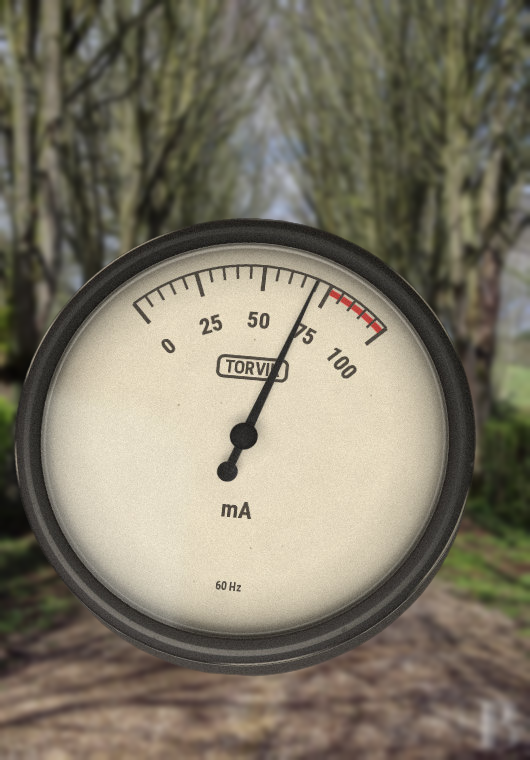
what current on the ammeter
70 mA
